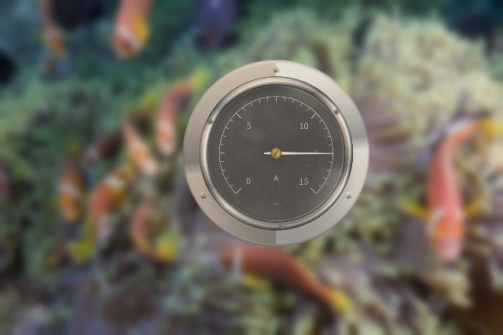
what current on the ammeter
12.5 A
